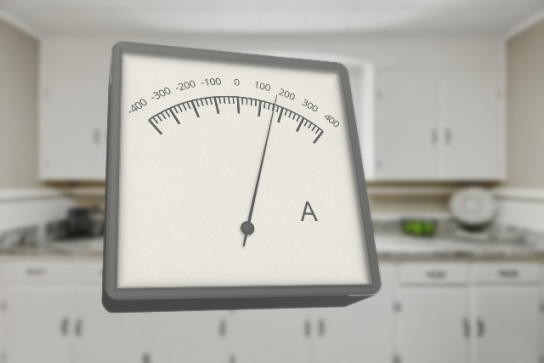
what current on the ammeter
160 A
